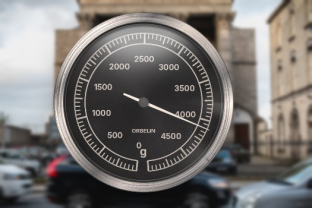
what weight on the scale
4100 g
